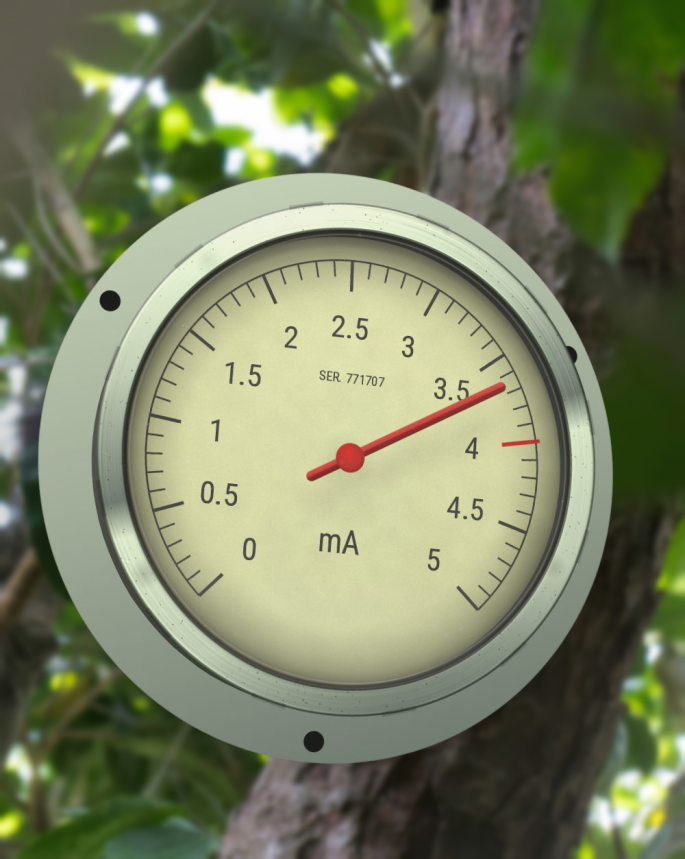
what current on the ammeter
3.65 mA
